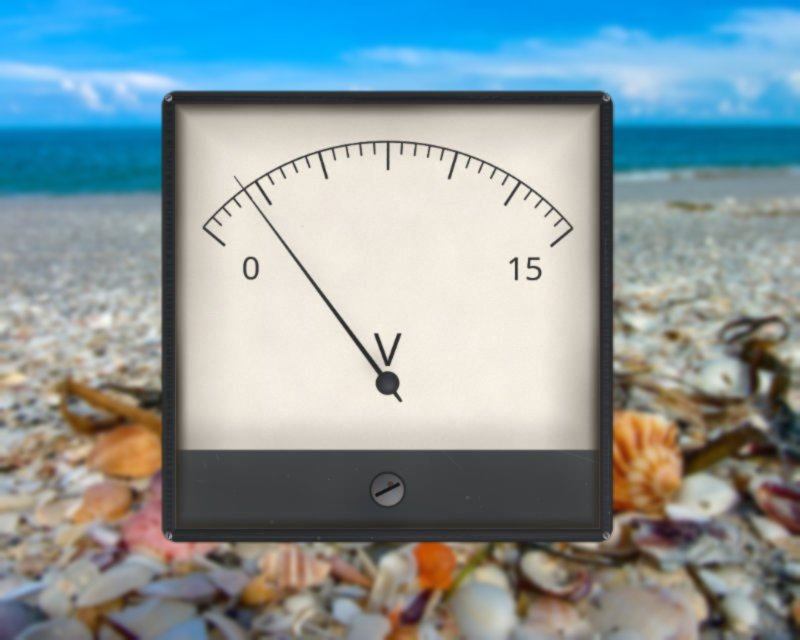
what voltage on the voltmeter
2 V
